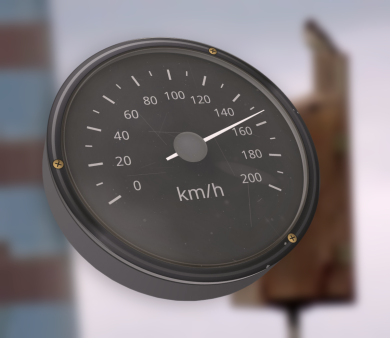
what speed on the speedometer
155 km/h
